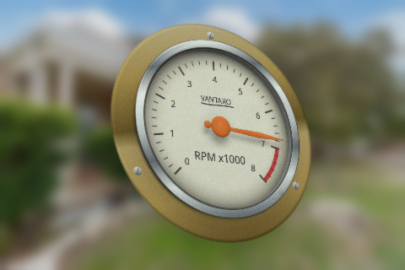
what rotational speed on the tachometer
6800 rpm
